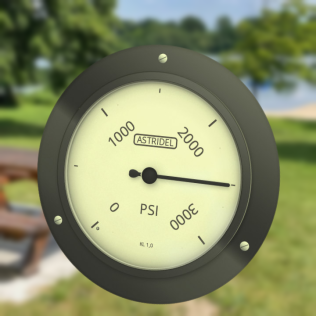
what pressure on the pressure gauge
2500 psi
